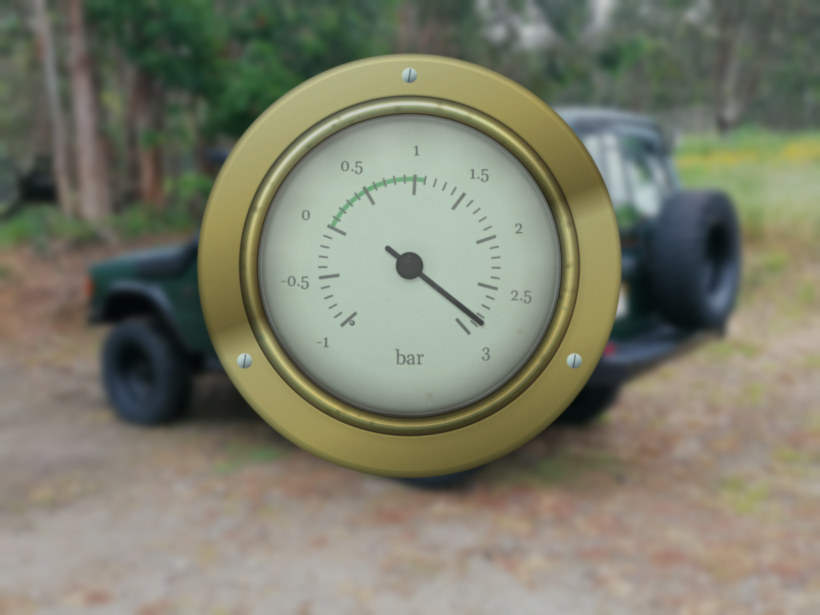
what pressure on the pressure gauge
2.85 bar
